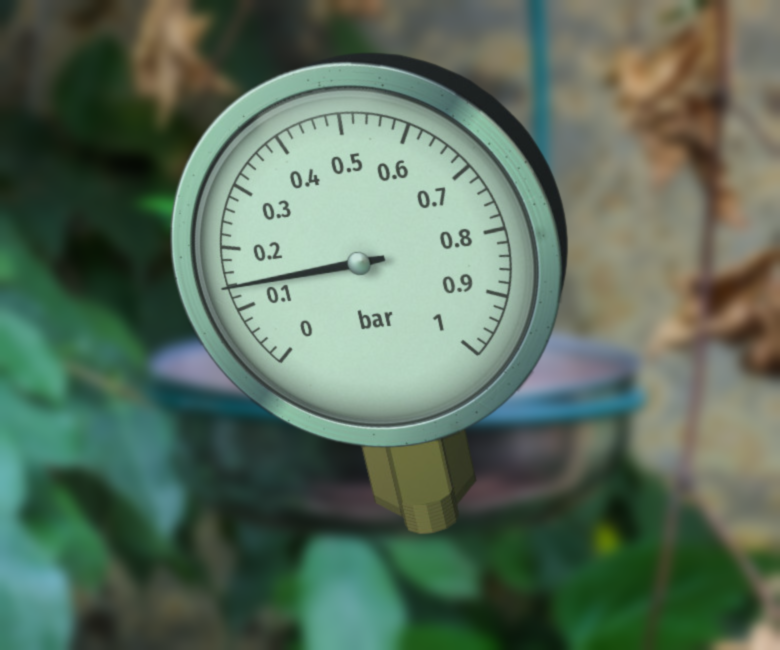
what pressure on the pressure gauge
0.14 bar
